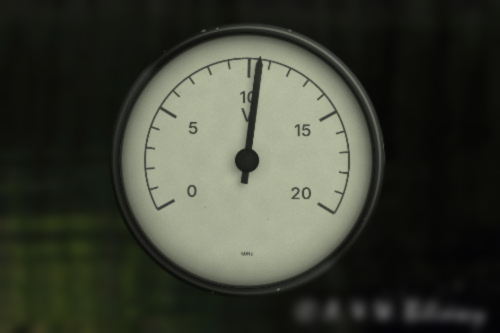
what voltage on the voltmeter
10.5 V
